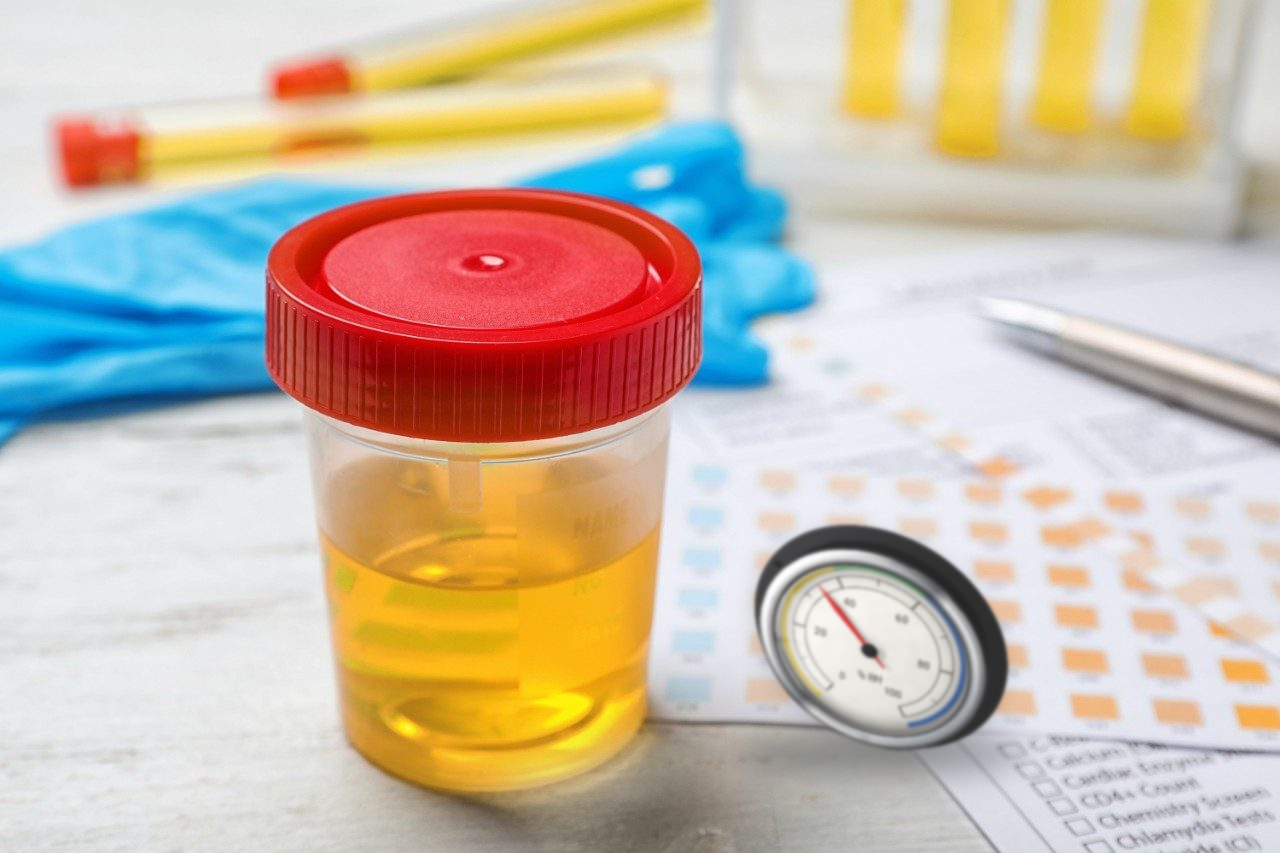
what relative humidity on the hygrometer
35 %
